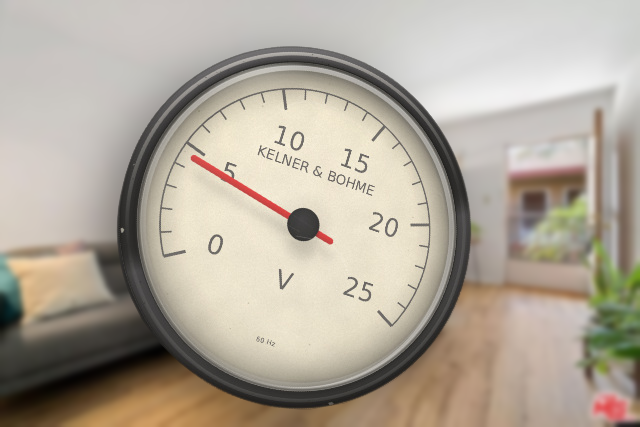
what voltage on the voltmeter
4.5 V
